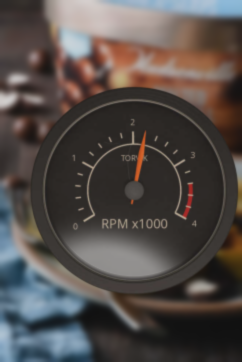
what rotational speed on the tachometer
2200 rpm
